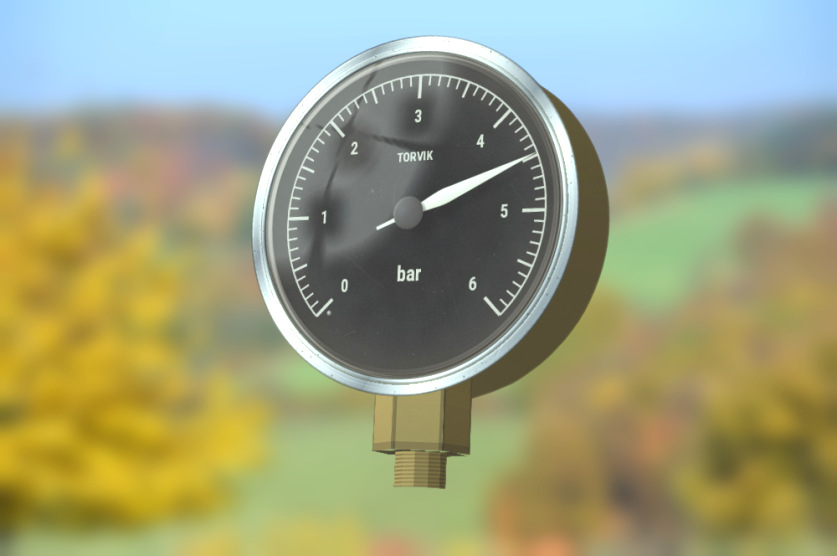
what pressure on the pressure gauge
4.5 bar
